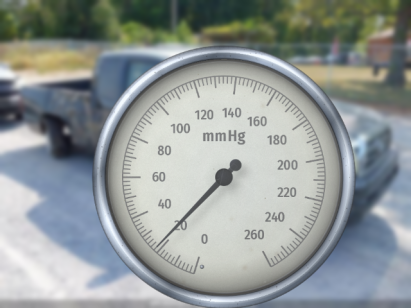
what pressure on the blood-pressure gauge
22 mmHg
